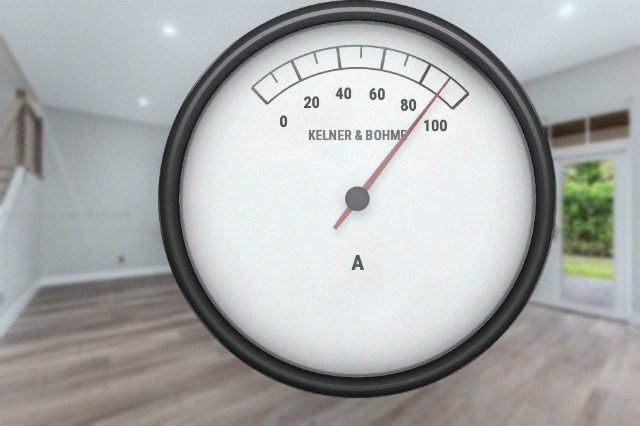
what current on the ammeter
90 A
